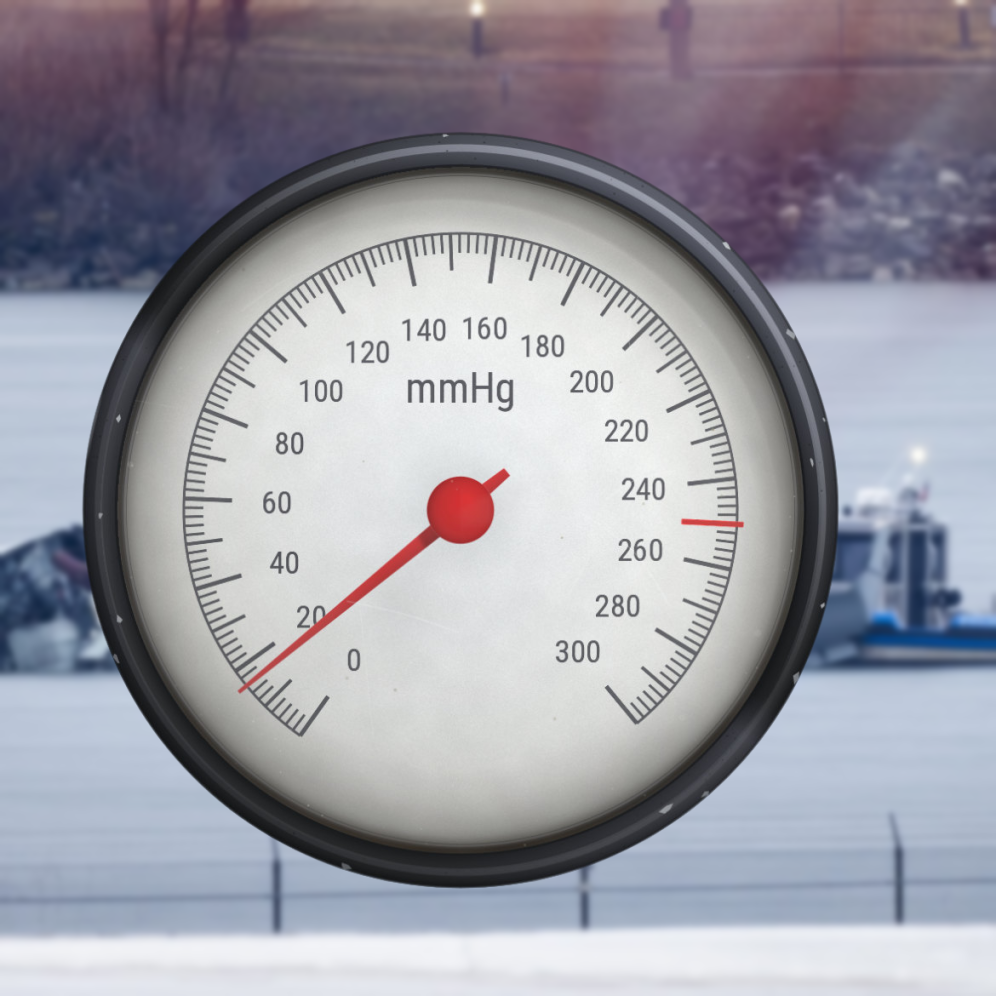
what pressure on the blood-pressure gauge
16 mmHg
